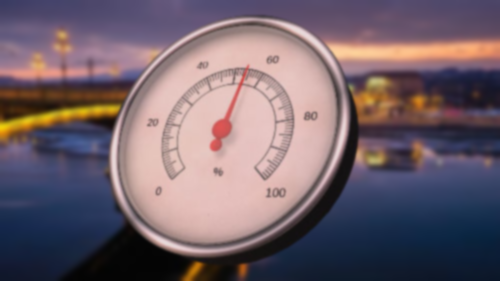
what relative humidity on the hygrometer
55 %
